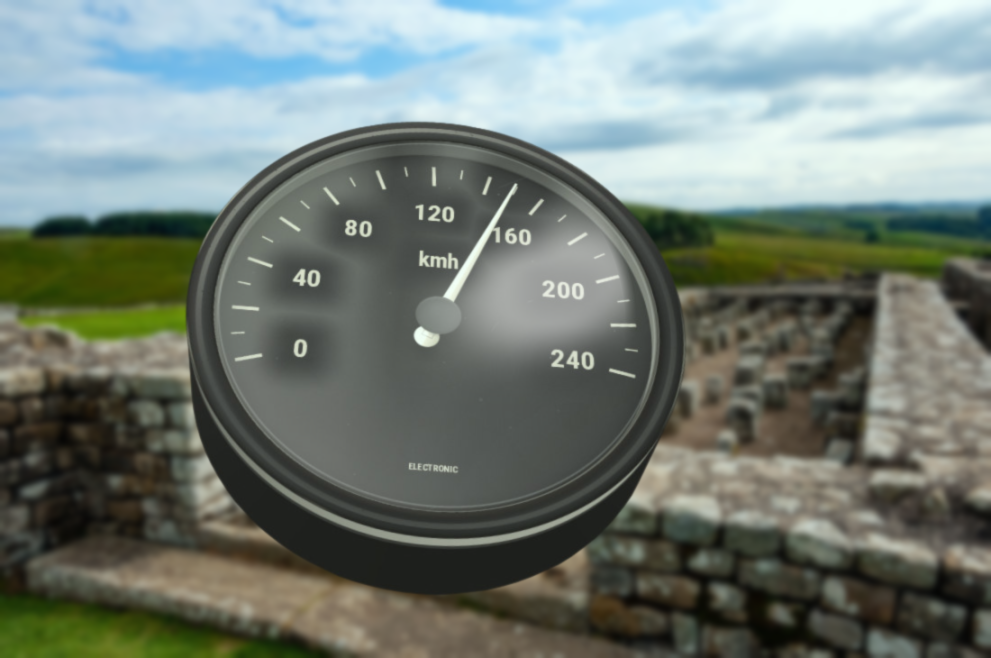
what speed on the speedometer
150 km/h
